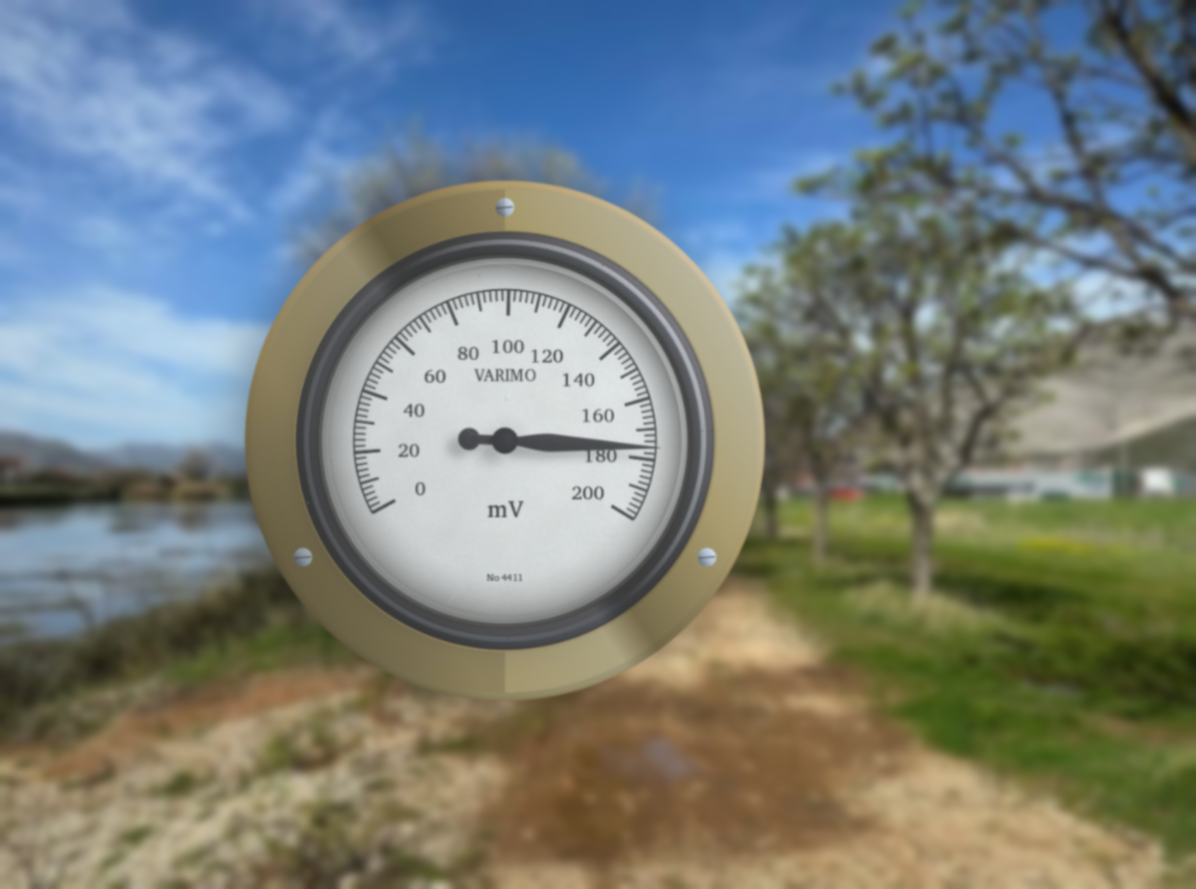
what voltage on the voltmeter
176 mV
